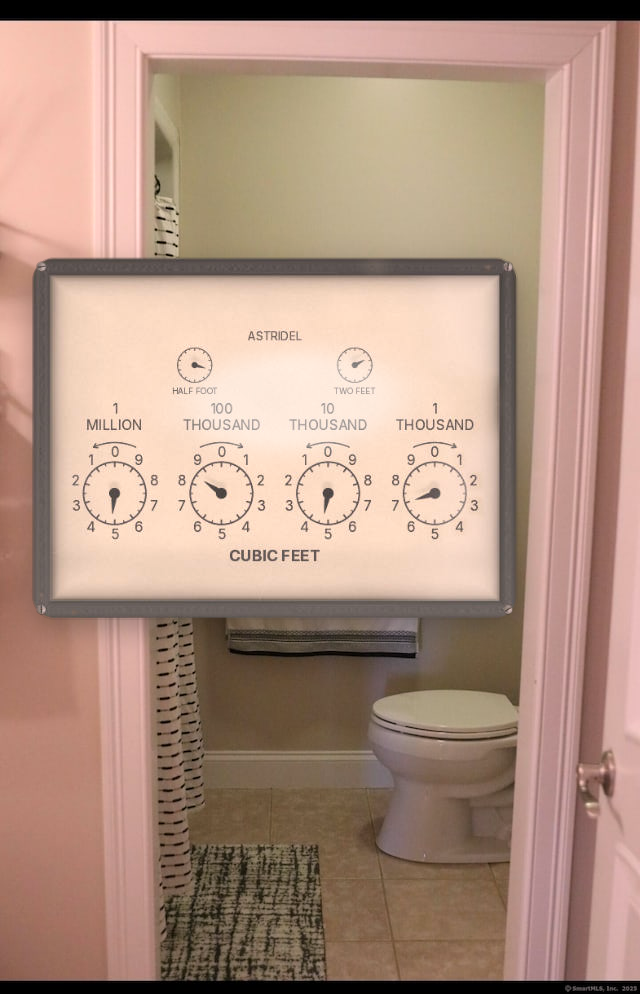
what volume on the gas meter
484700 ft³
